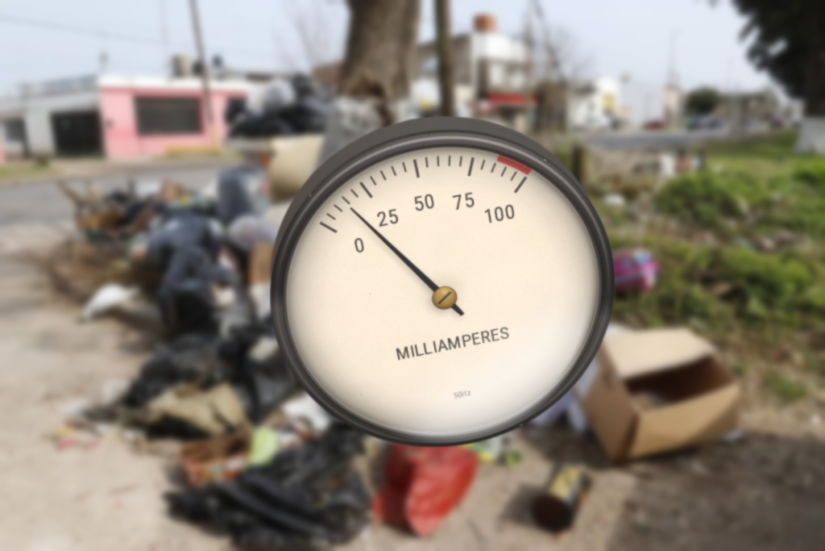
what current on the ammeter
15 mA
